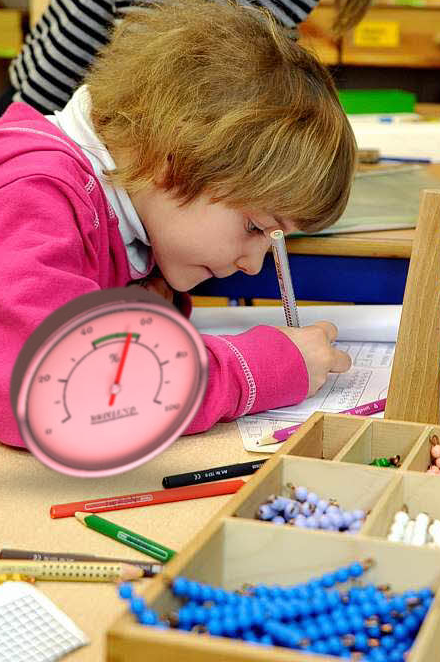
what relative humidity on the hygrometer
55 %
